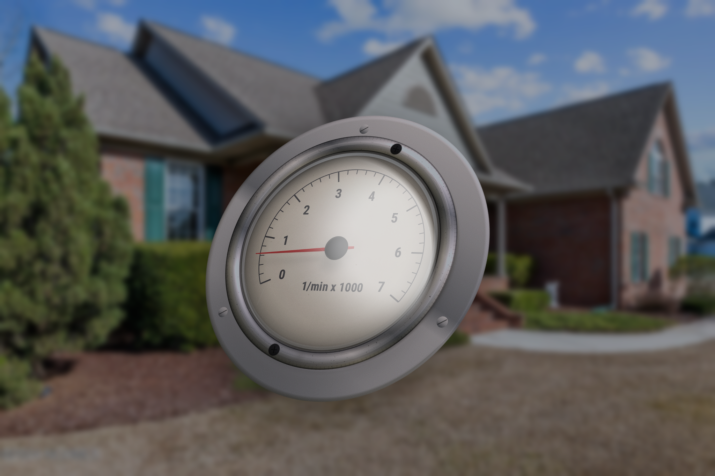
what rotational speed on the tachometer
600 rpm
